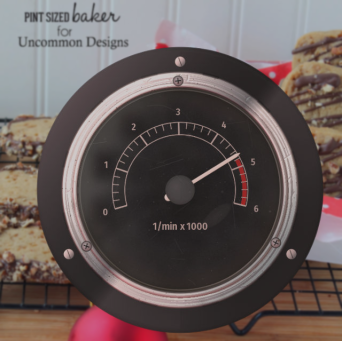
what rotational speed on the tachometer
4700 rpm
